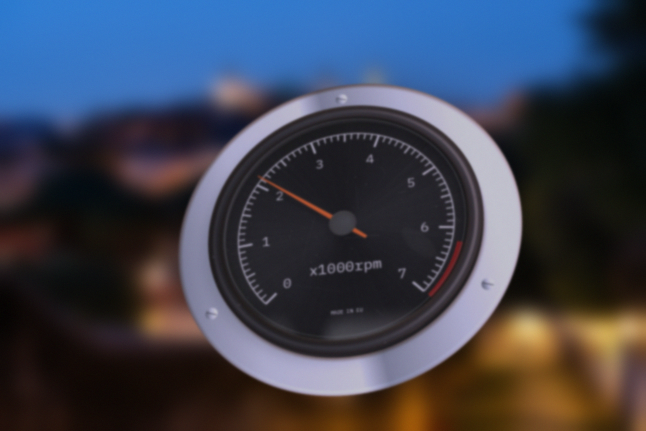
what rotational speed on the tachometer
2100 rpm
